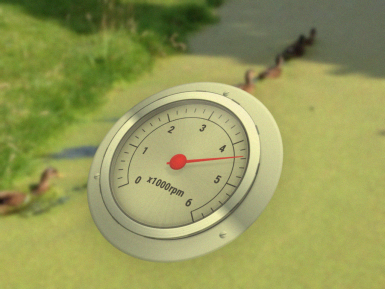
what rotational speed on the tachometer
4400 rpm
